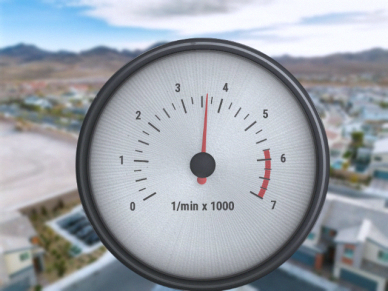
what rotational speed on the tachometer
3625 rpm
